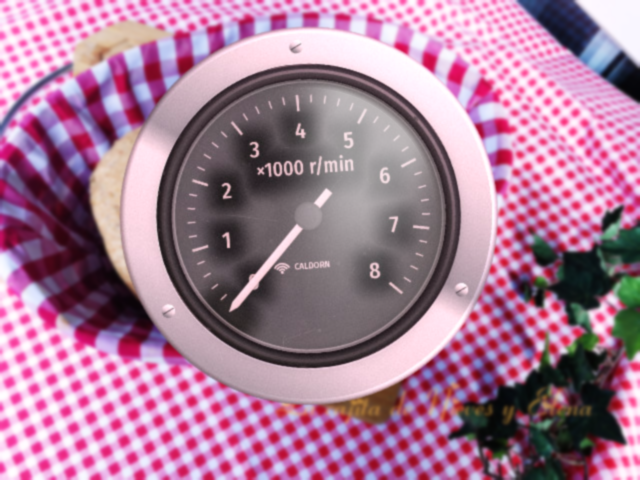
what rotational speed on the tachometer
0 rpm
